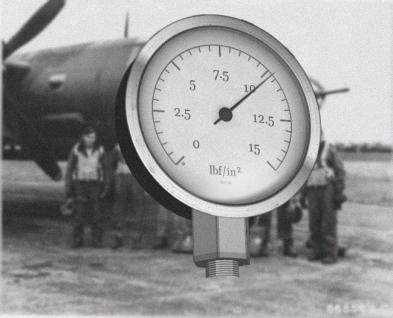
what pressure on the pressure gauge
10.25 psi
